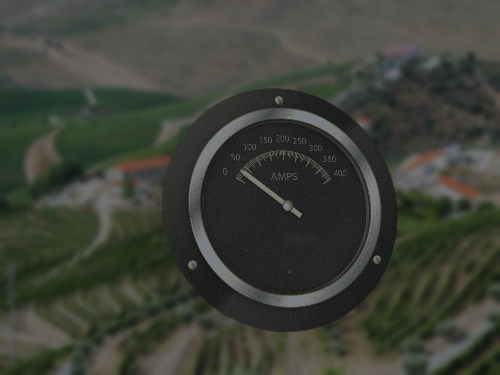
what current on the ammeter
25 A
